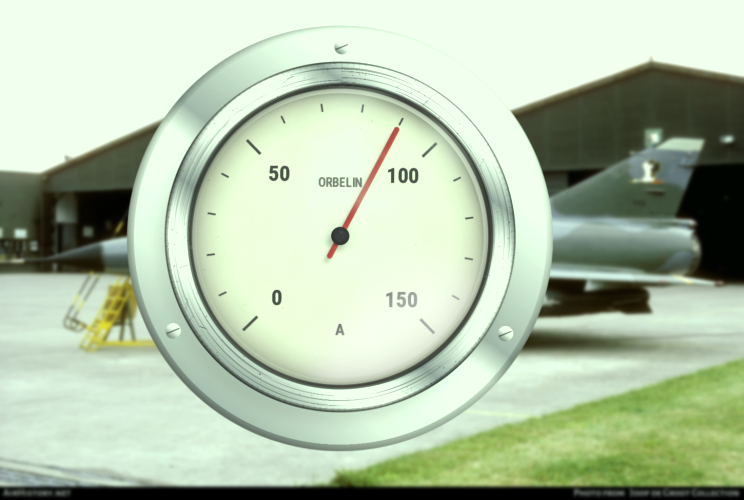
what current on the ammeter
90 A
